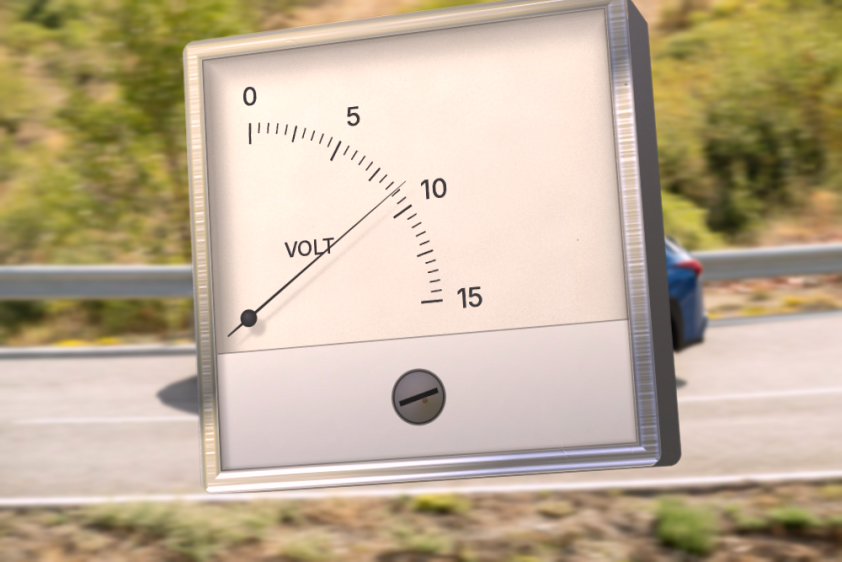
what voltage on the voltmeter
9 V
